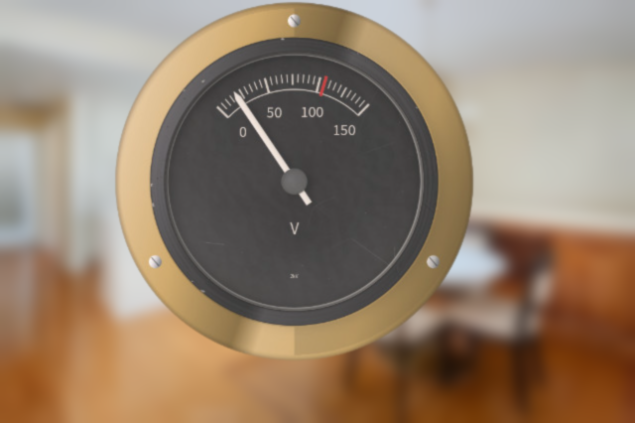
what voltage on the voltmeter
20 V
